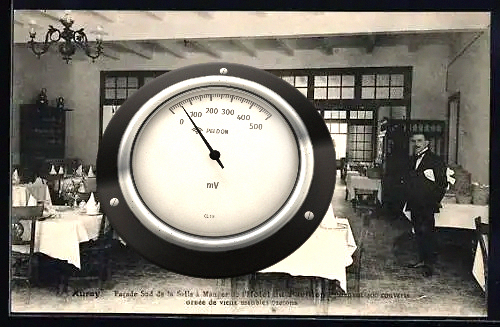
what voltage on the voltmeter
50 mV
